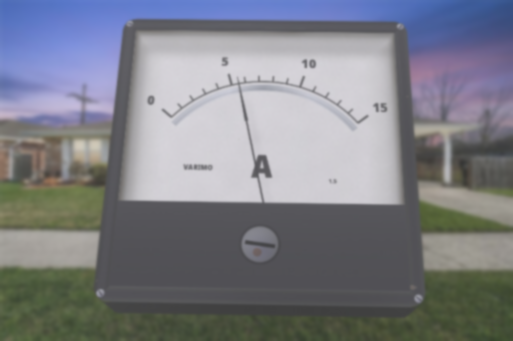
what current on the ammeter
5.5 A
